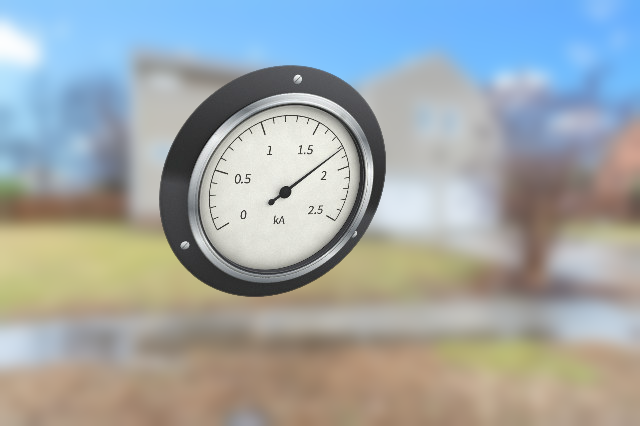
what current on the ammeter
1.8 kA
